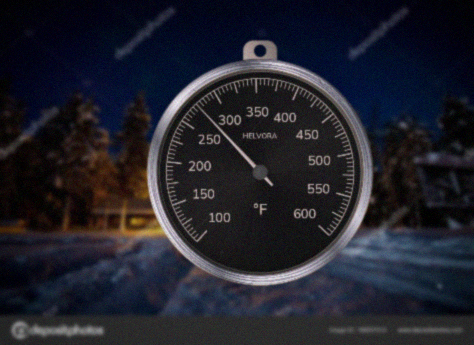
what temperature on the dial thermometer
275 °F
